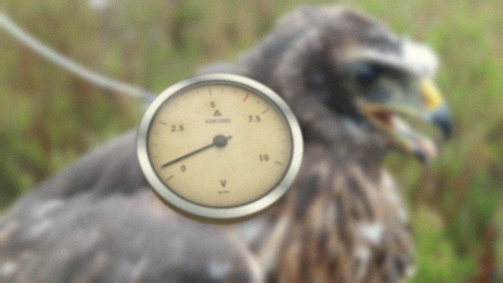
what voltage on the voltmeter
0.5 V
